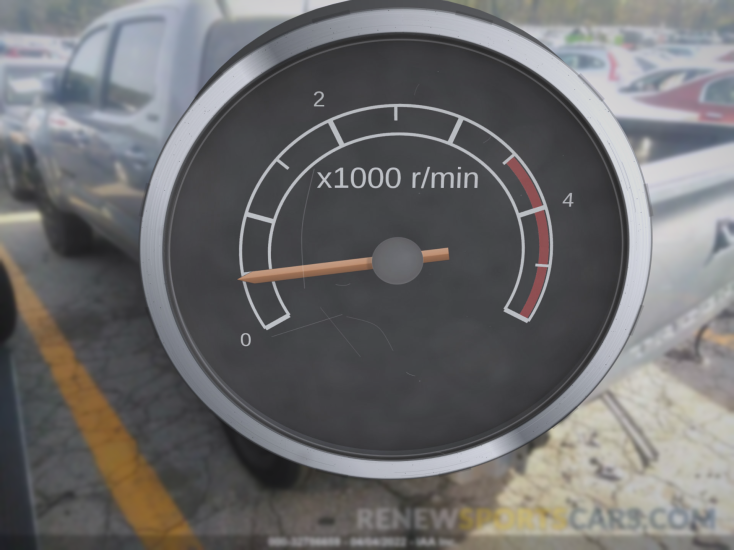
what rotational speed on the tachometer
500 rpm
